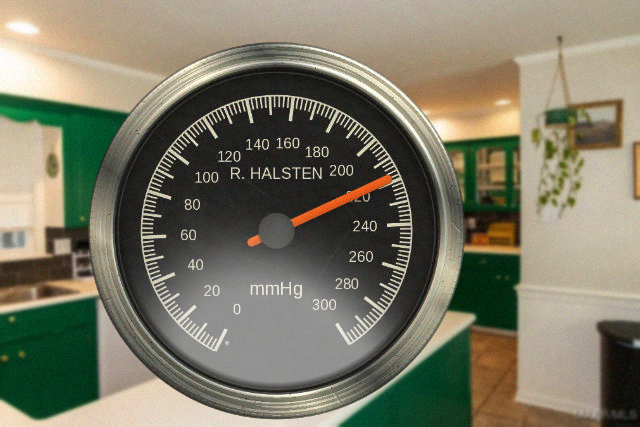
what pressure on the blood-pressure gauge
218 mmHg
